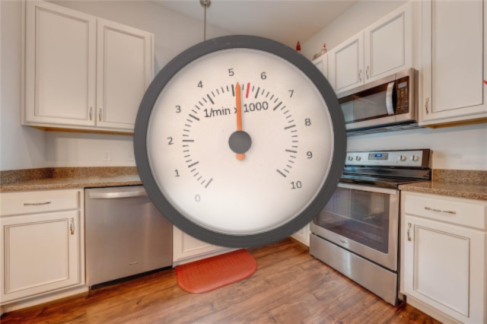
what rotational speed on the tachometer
5200 rpm
